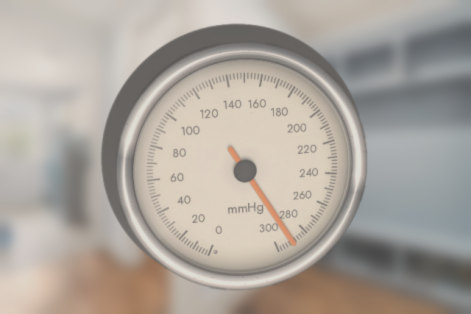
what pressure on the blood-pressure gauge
290 mmHg
